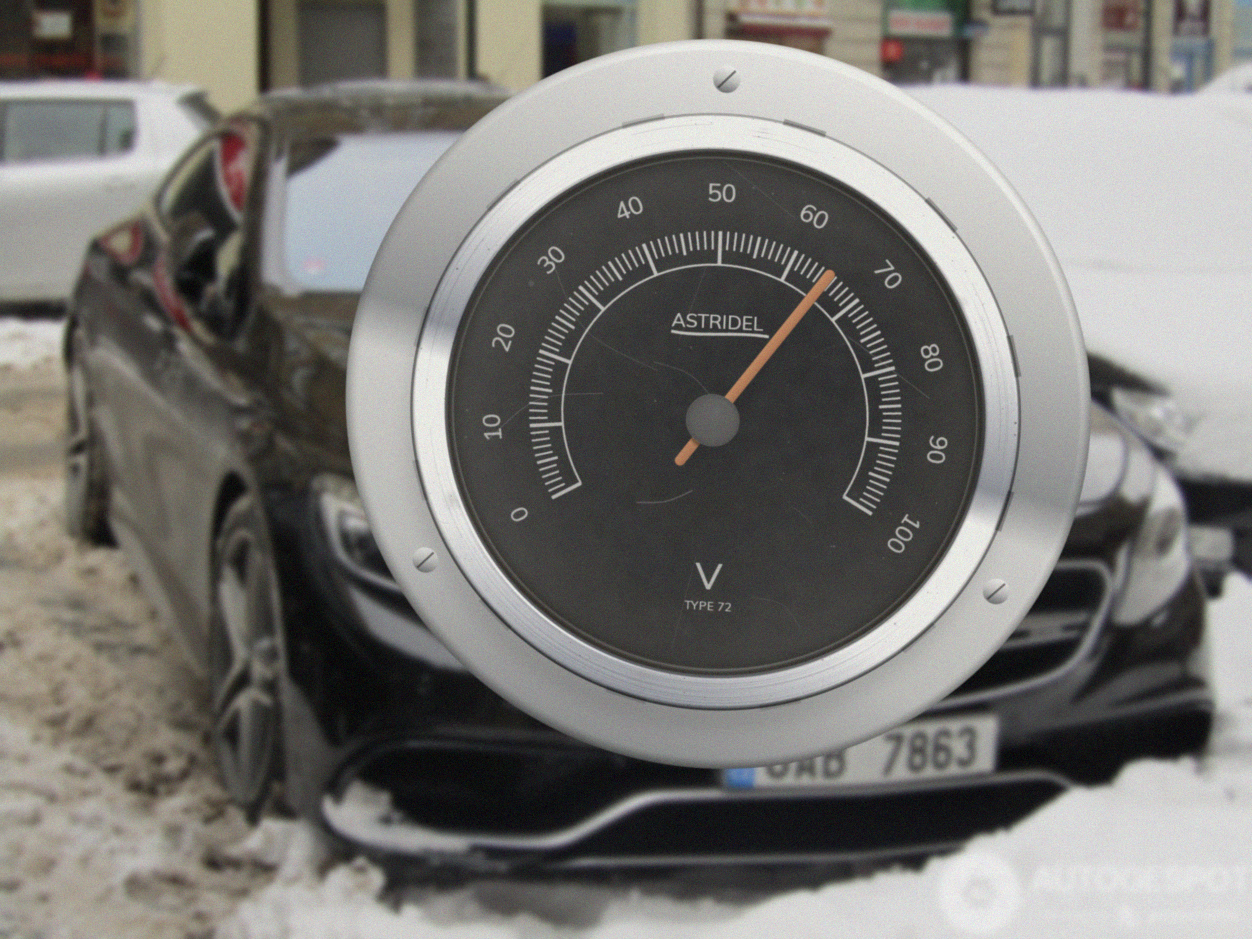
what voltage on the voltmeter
65 V
